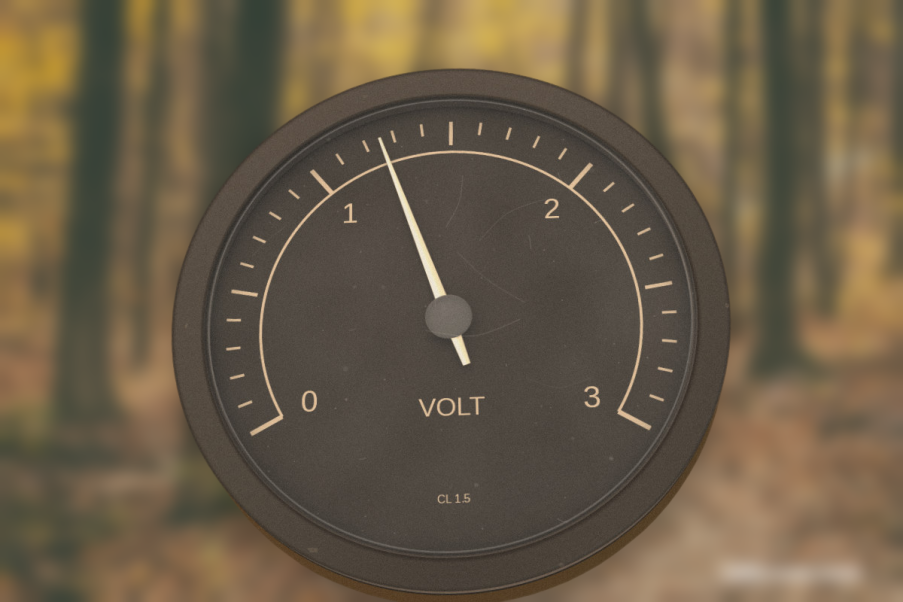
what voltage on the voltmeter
1.25 V
